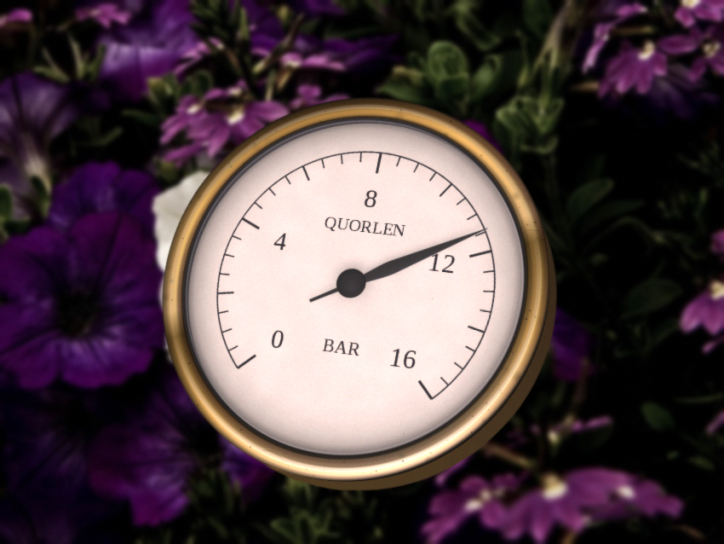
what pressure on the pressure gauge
11.5 bar
